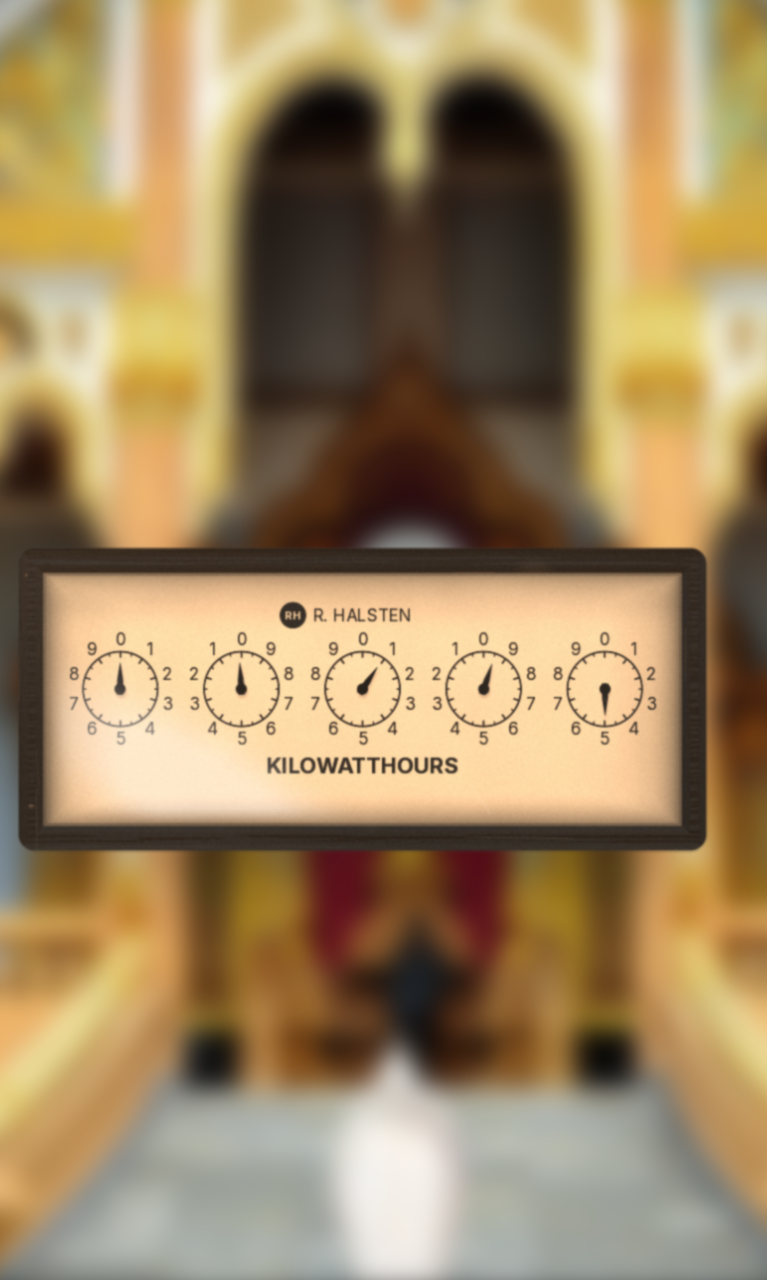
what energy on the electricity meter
95 kWh
